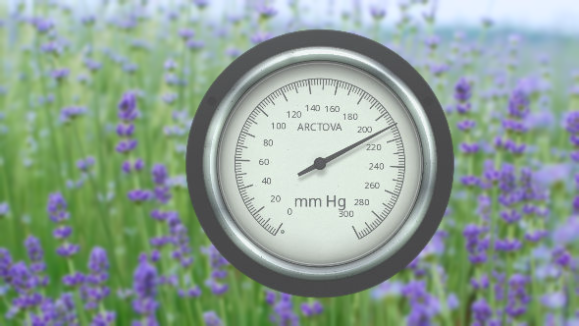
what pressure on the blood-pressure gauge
210 mmHg
